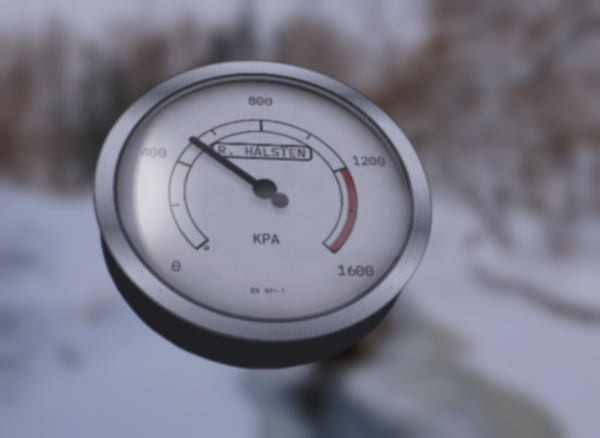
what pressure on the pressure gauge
500 kPa
